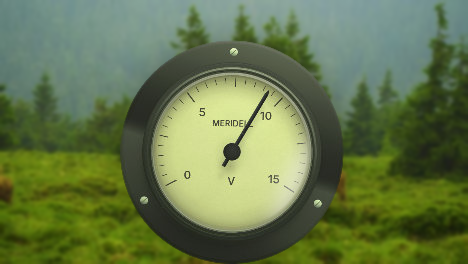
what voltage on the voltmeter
9.25 V
